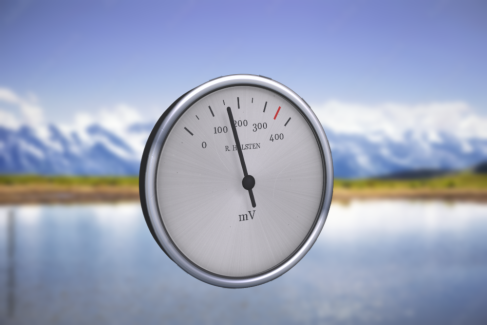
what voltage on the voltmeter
150 mV
